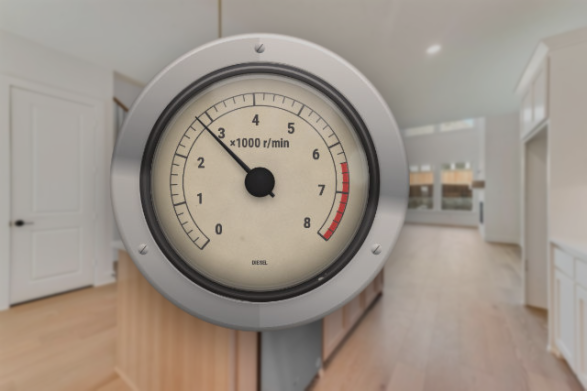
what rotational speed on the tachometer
2800 rpm
